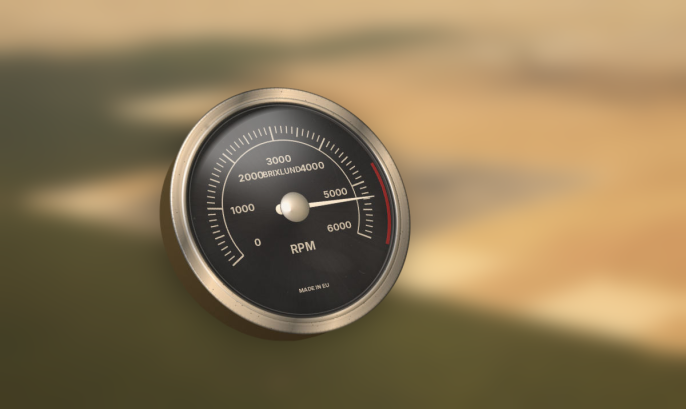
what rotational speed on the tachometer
5300 rpm
